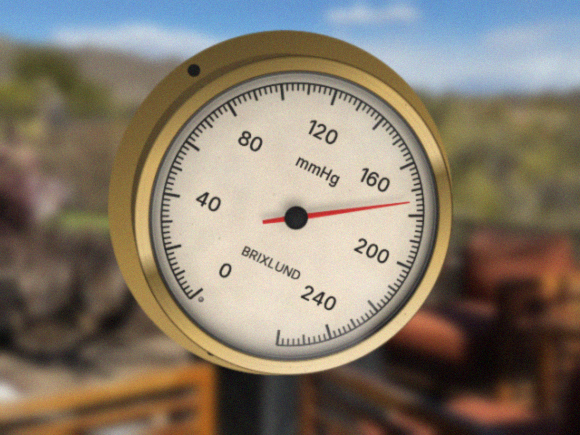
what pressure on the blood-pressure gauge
174 mmHg
